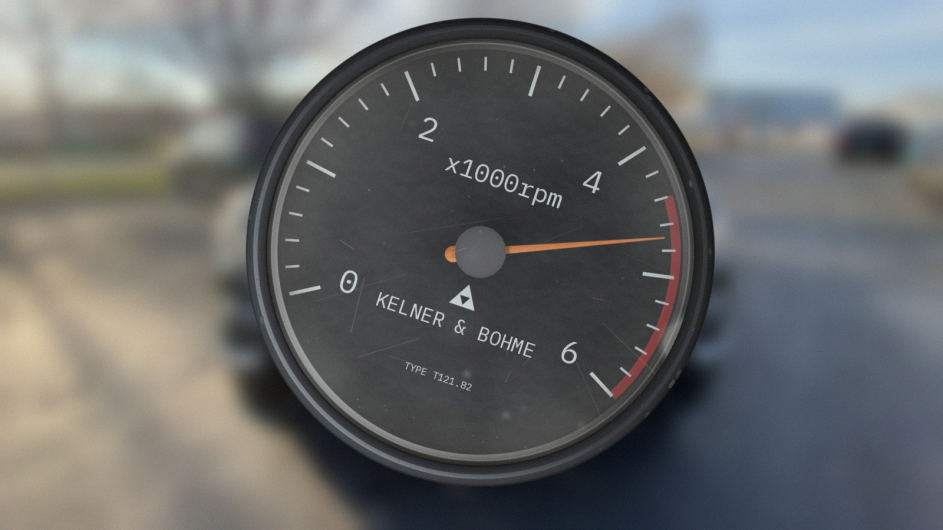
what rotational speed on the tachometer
4700 rpm
